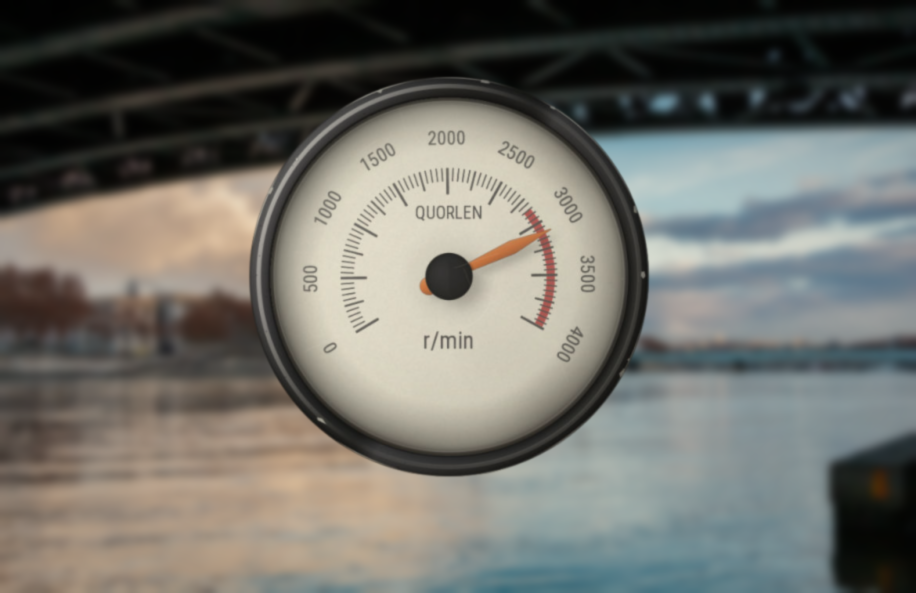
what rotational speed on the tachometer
3100 rpm
